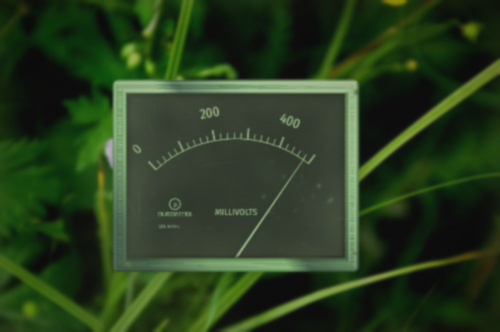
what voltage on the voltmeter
480 mV
